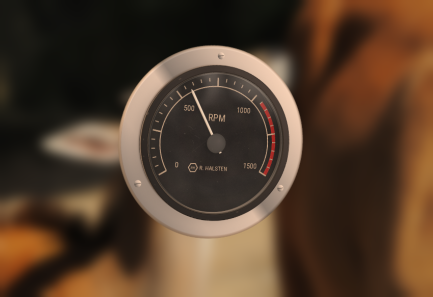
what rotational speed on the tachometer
575 rpm
